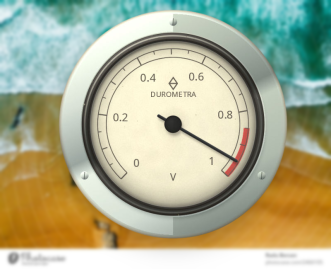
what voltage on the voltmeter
0.95 V
